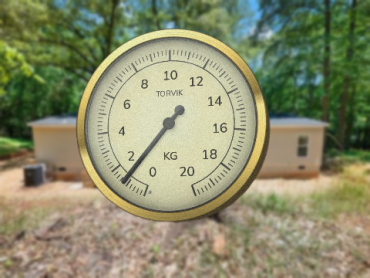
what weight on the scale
1.2 kg
